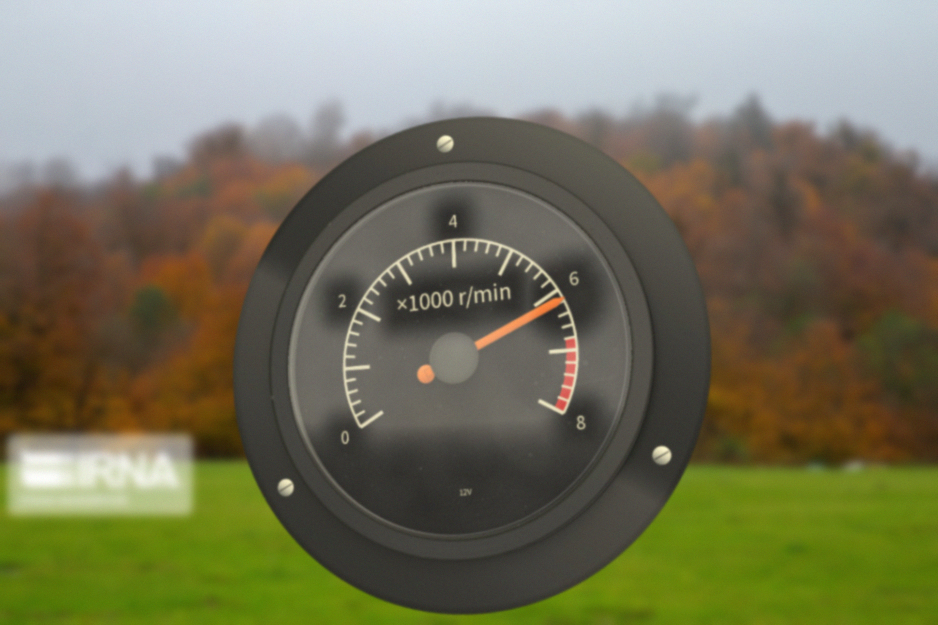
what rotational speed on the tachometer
6200 rpm
